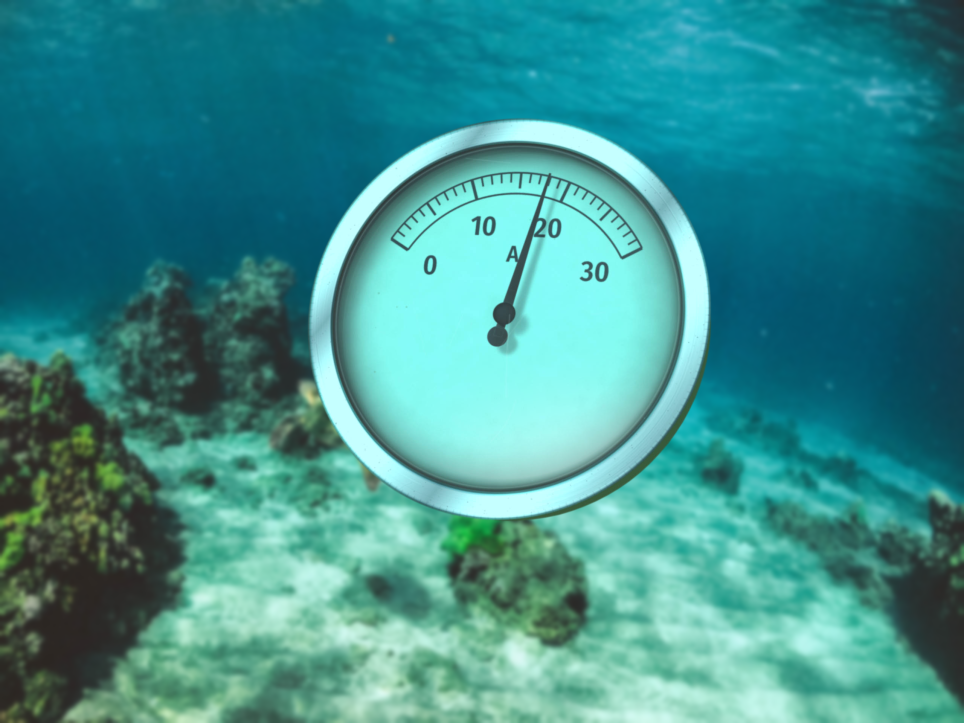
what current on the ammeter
18 A
